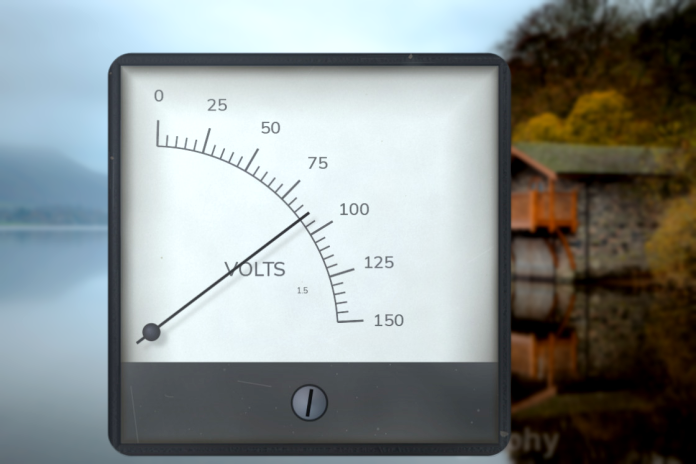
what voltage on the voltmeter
90 V
